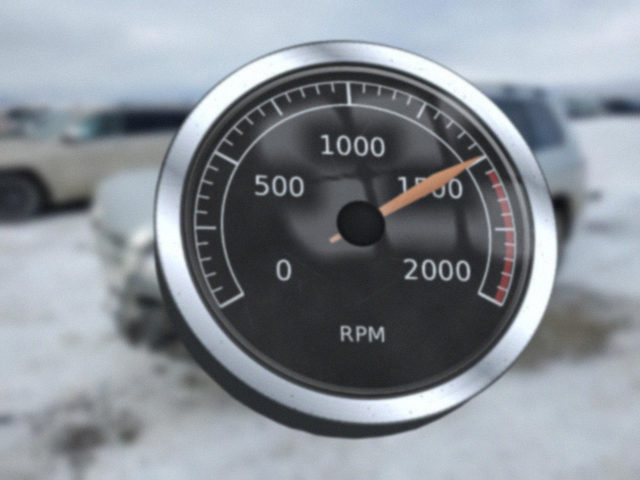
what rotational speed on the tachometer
1500 rpm
